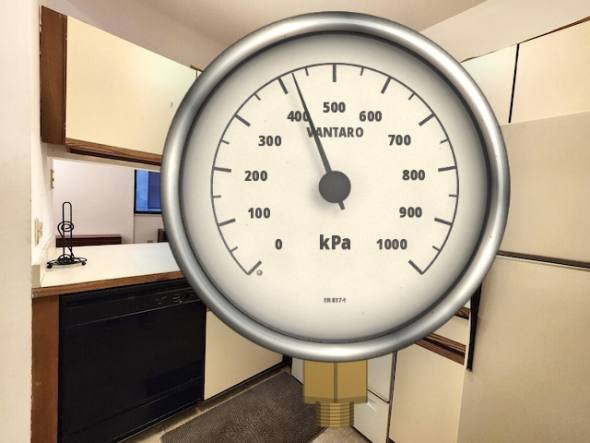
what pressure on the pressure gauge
425 kPa
